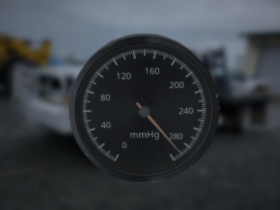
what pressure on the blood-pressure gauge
290 mmHg
